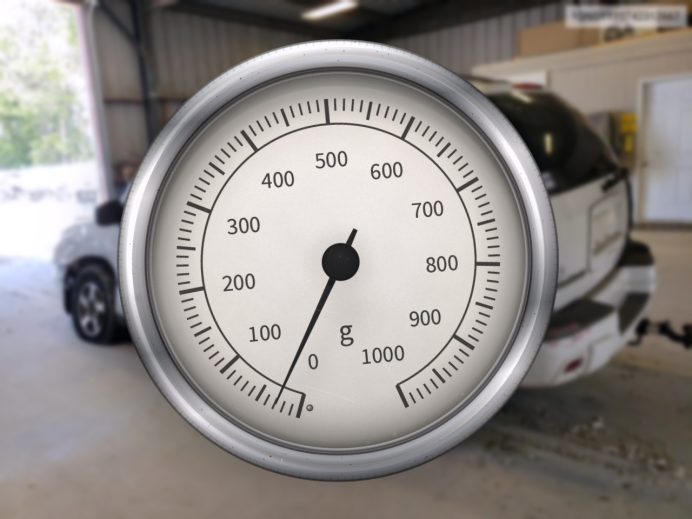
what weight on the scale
30 g
